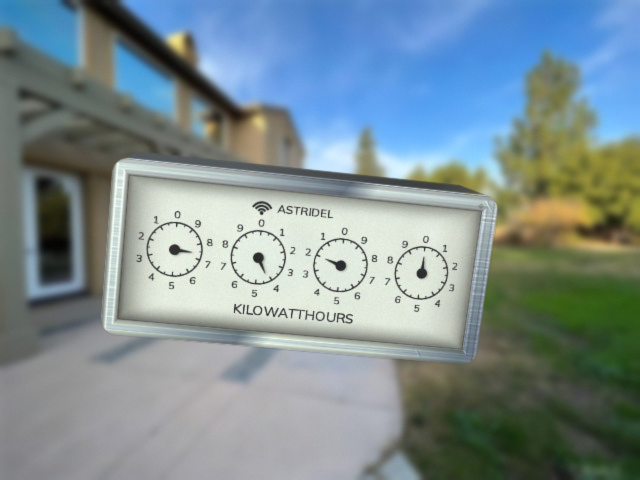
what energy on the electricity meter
7420 kWh
